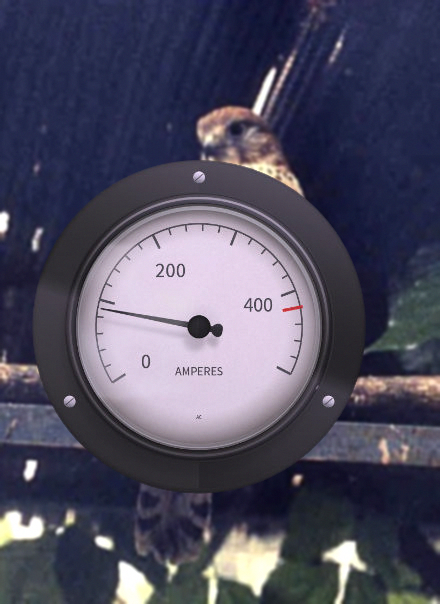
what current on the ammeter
90 A
